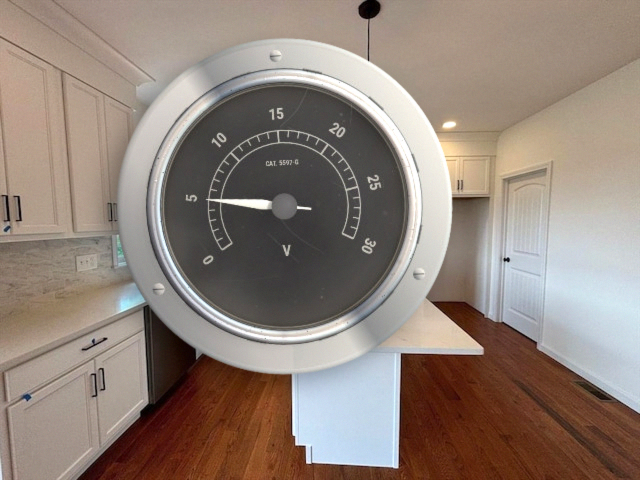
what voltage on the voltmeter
5 V
